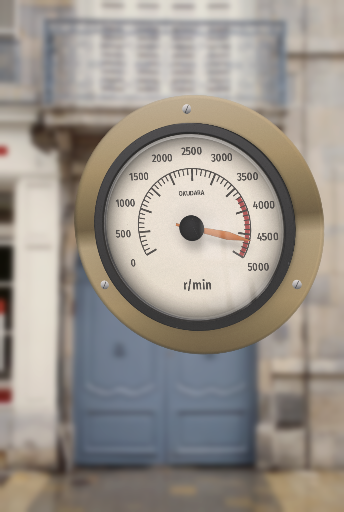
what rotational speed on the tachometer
4600 rpm
